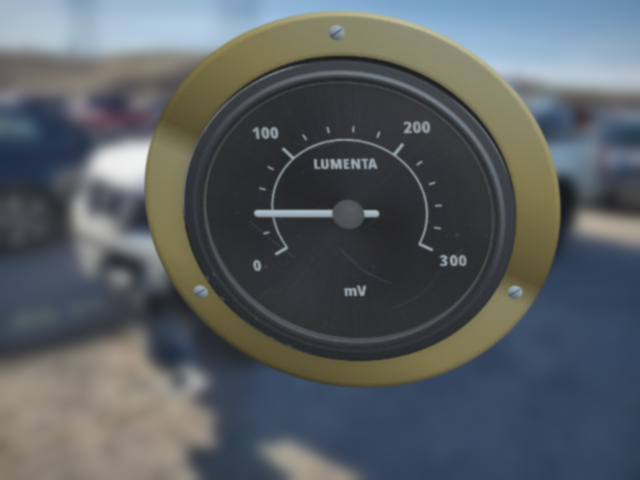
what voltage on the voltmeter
40 mV
